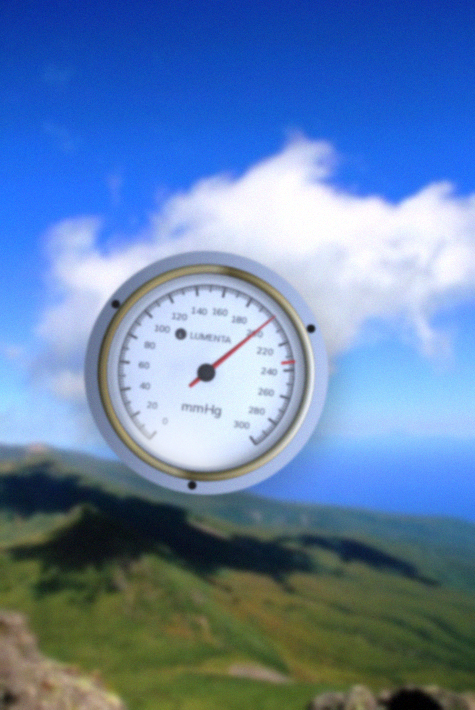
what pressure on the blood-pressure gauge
200 mmHg
